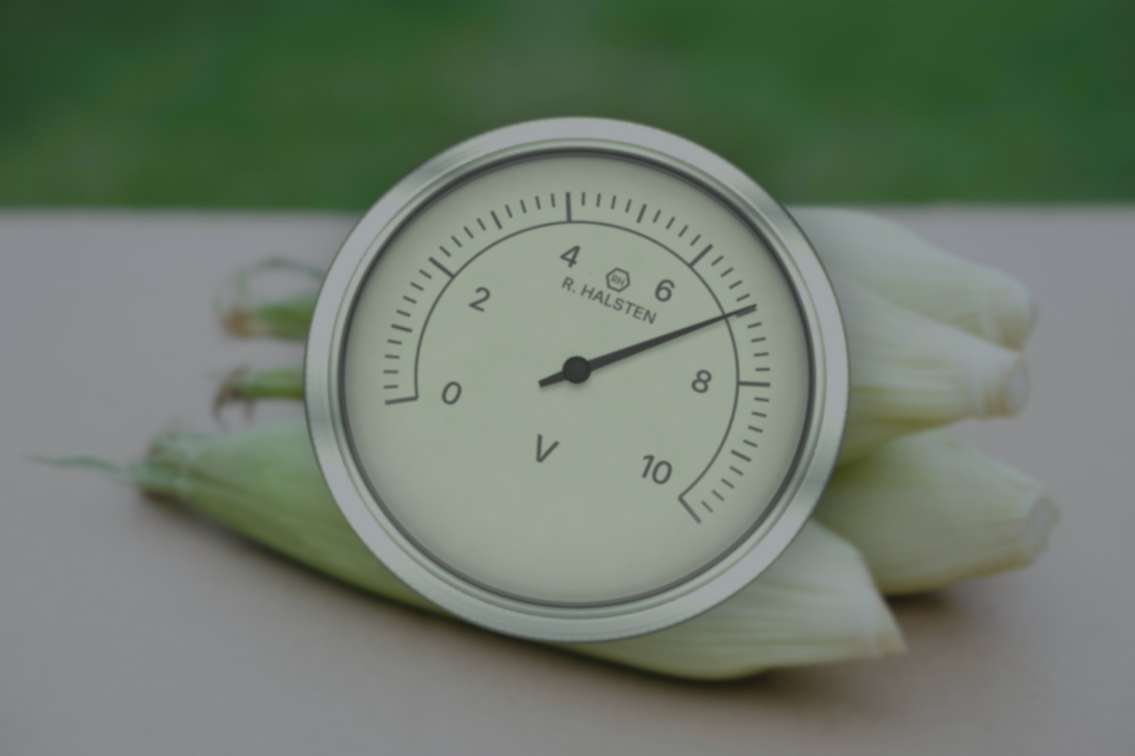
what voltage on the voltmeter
7 V
